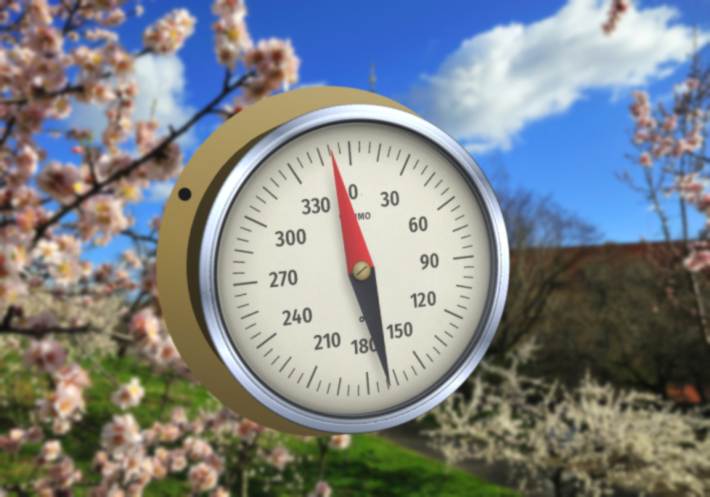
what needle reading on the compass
350 °
